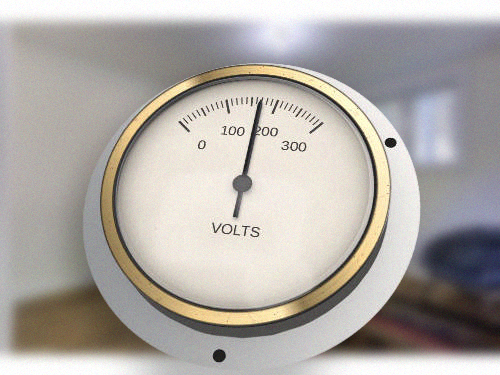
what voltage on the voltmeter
170 V
